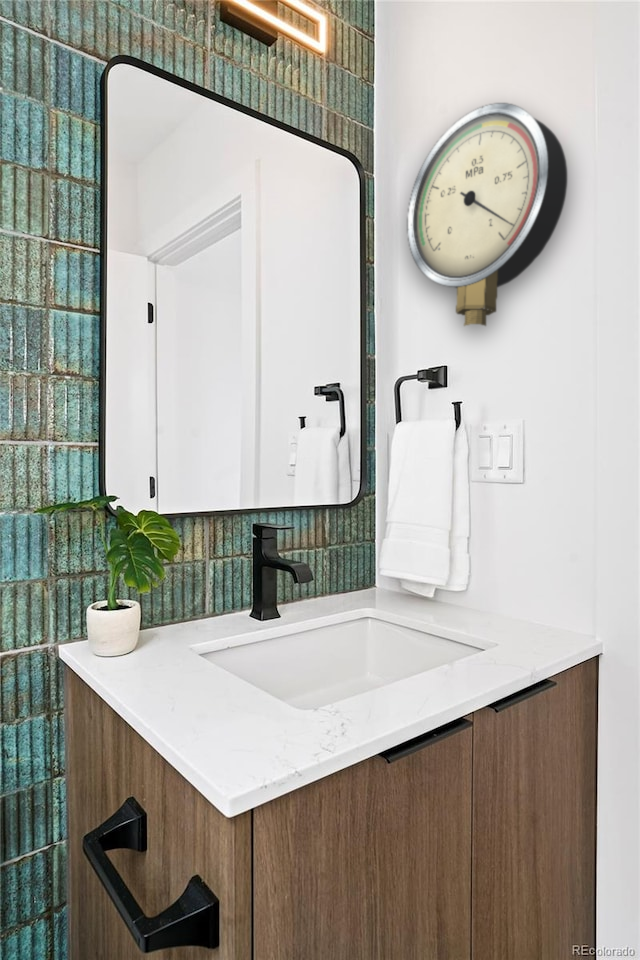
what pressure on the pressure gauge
0.95 MPa
